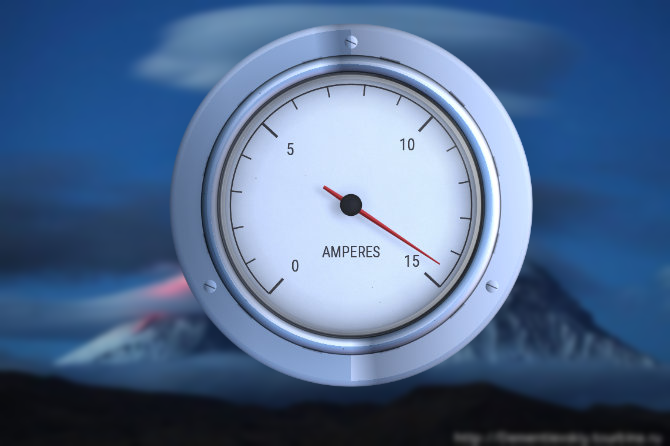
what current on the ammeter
14.5 A
